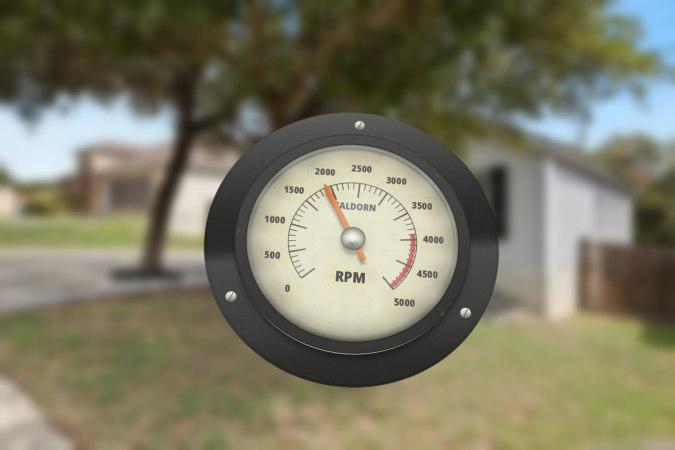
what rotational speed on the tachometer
1900 rpm
